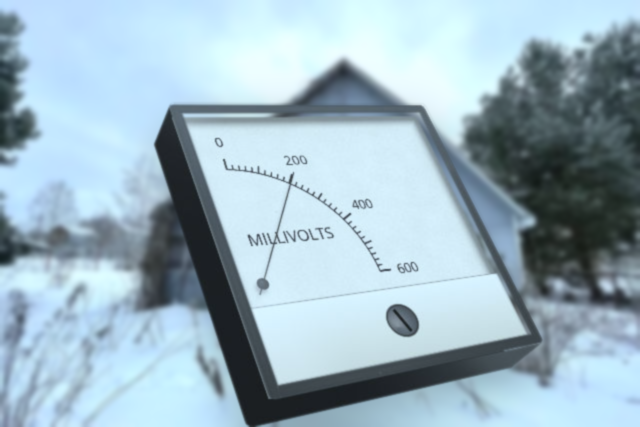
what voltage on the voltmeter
200 mV
